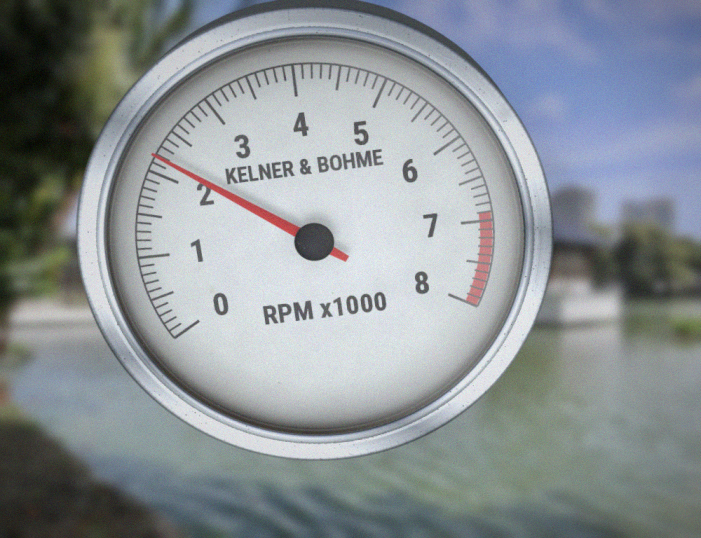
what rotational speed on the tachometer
2200 rpm
